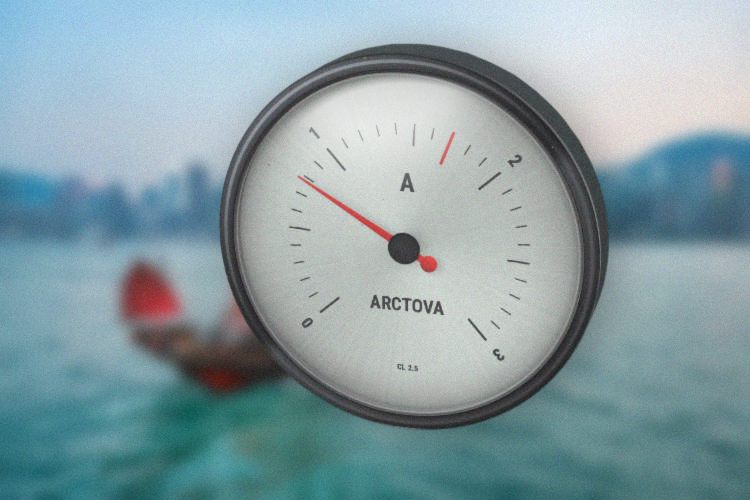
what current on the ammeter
0.8 A
